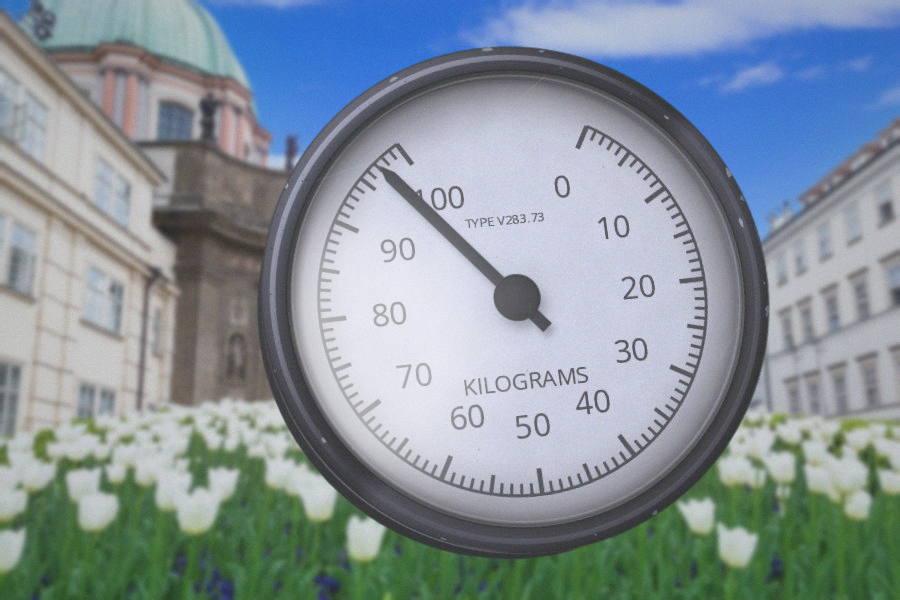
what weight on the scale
97 kg
